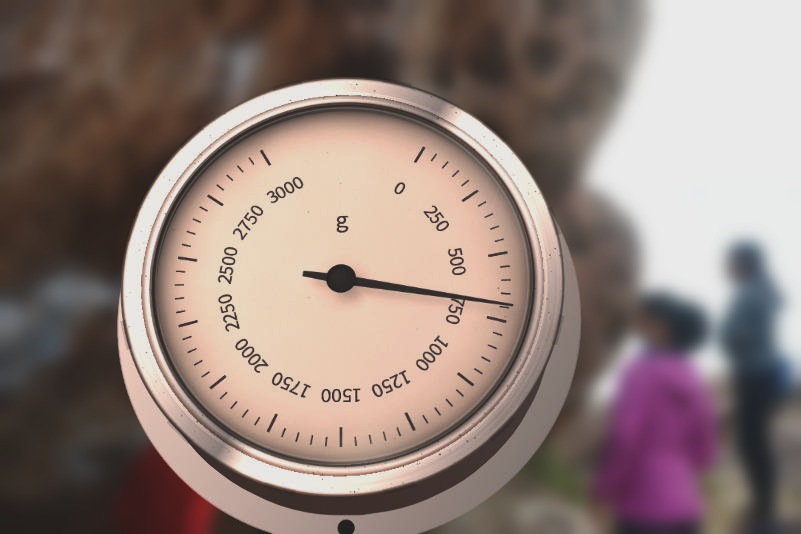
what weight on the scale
700 g
